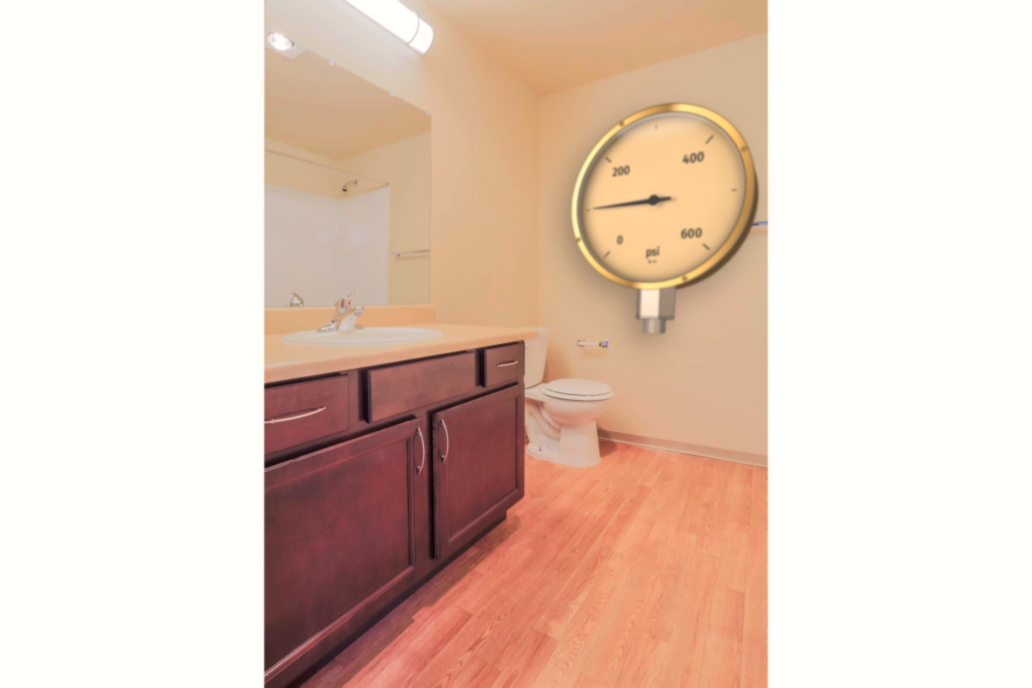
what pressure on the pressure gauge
100 psi
